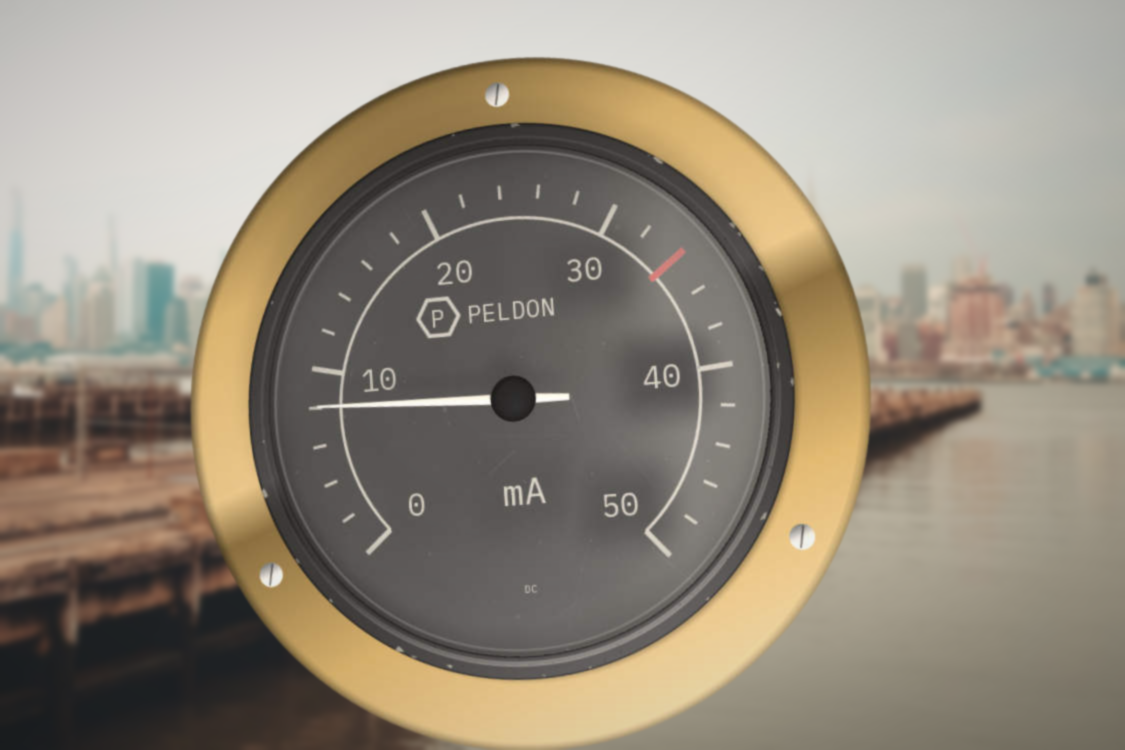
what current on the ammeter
8 mA
